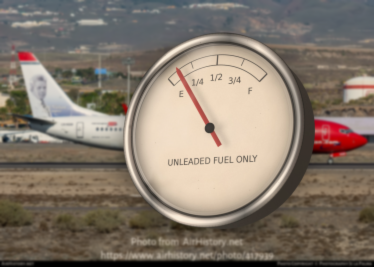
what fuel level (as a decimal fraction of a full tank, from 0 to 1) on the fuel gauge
0.125
